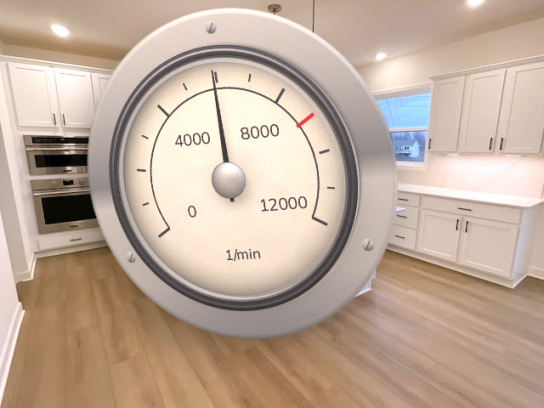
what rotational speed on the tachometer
6000 rpm
